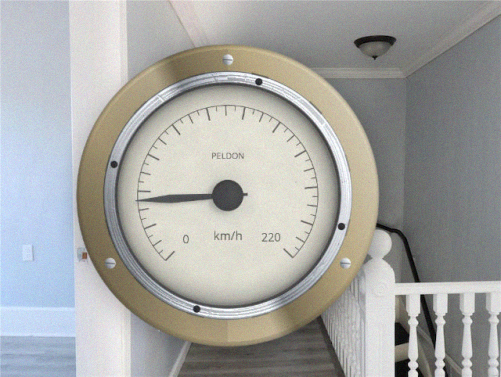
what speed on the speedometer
35 km/h
